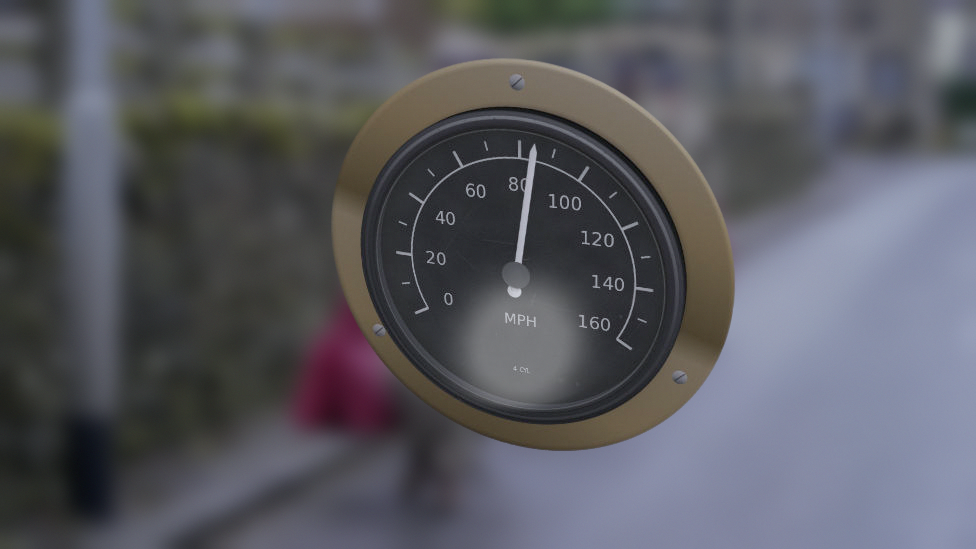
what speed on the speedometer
85 mph
